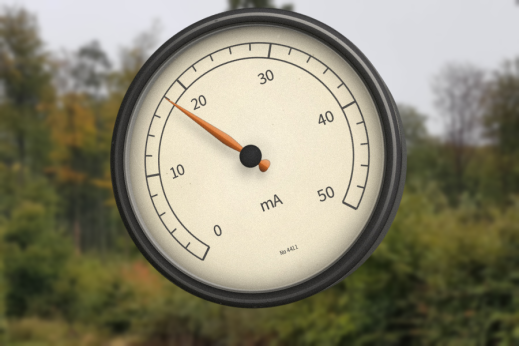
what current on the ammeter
18 mA
